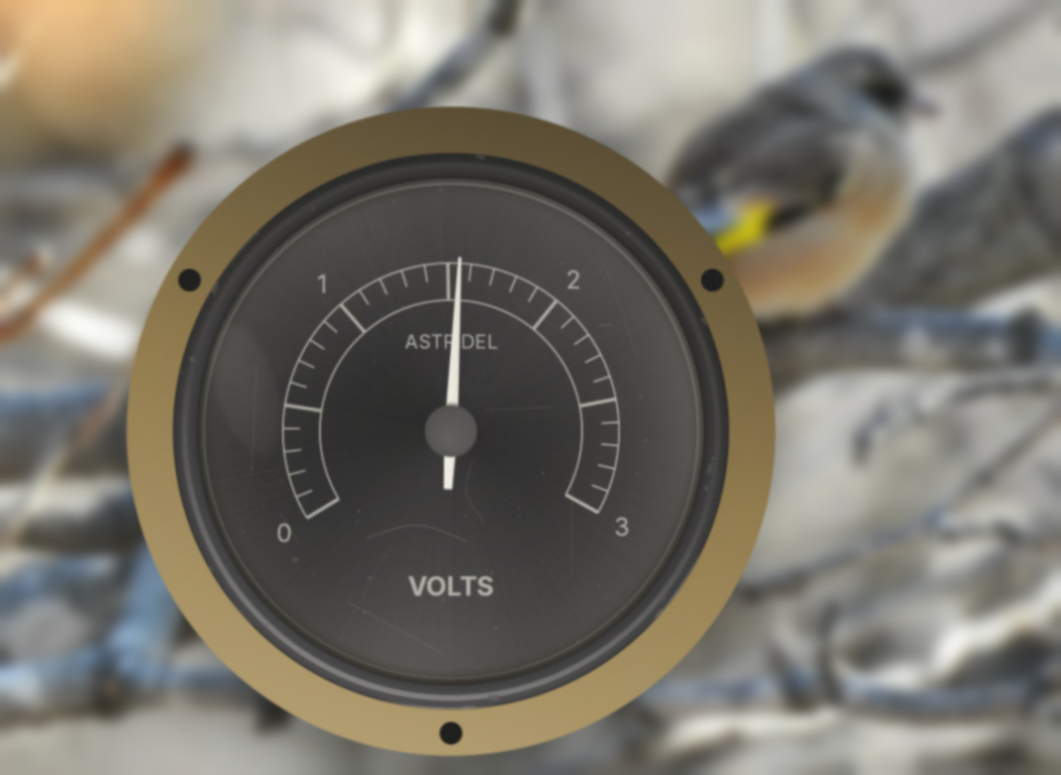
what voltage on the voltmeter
1.55 V
